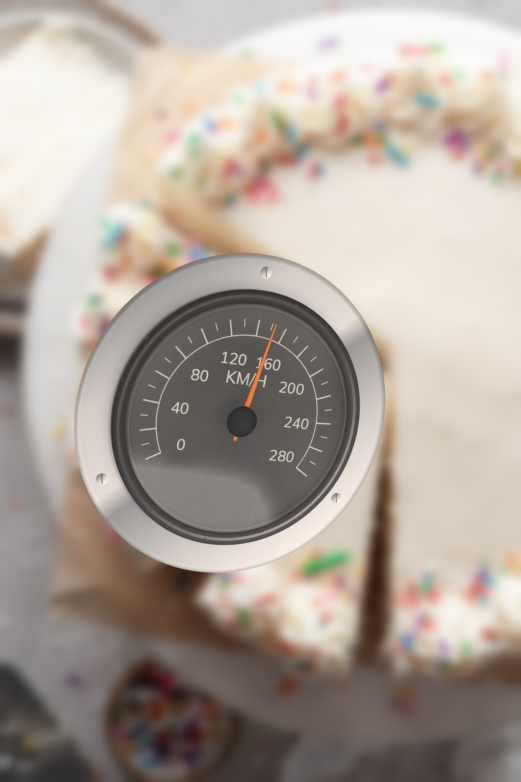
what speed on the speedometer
150 km/h
